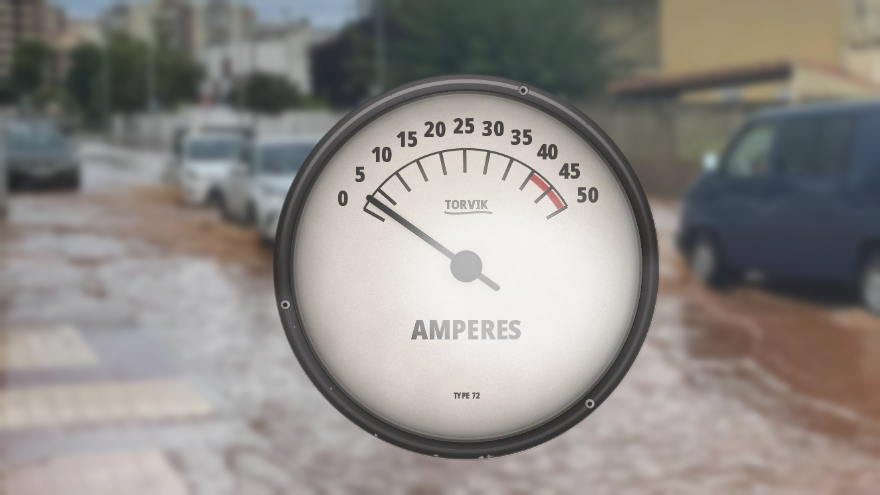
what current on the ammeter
2.5 A
